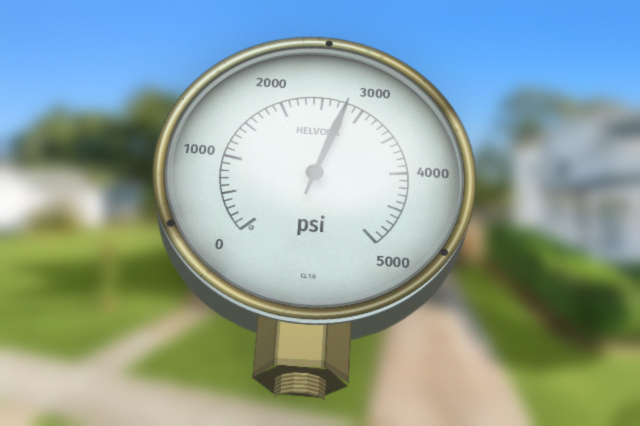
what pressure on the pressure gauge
2800 psi
